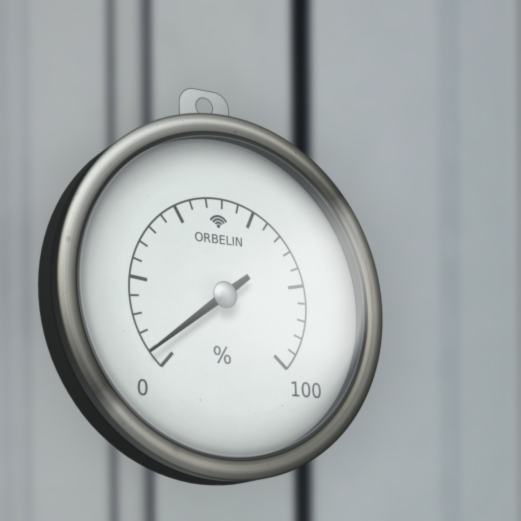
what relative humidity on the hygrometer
4 %
